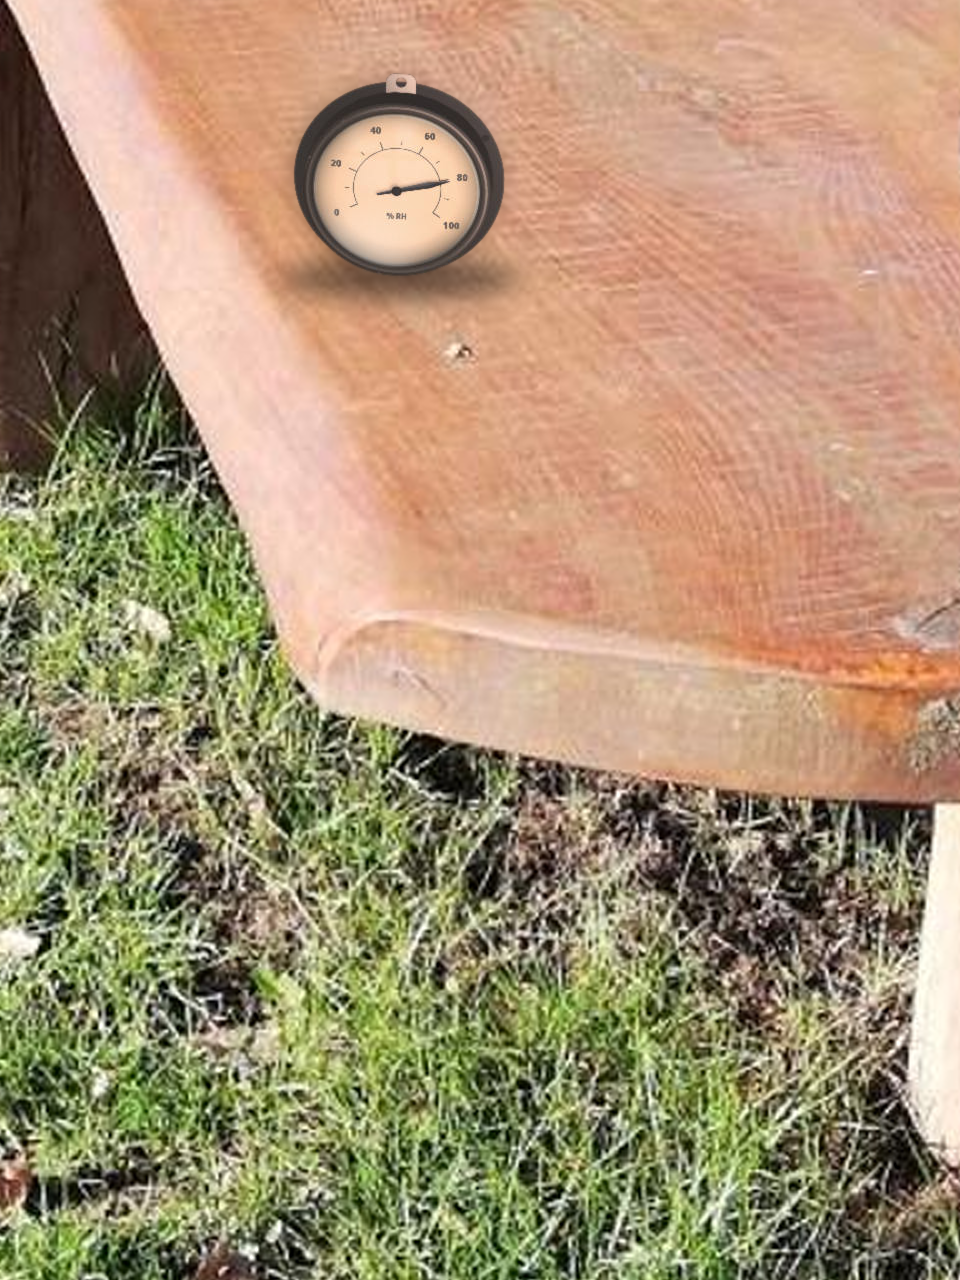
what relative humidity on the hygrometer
80 %
